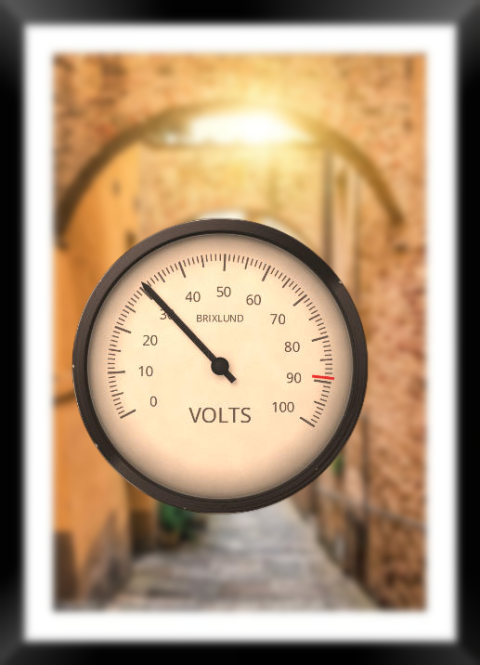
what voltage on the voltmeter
31 V
